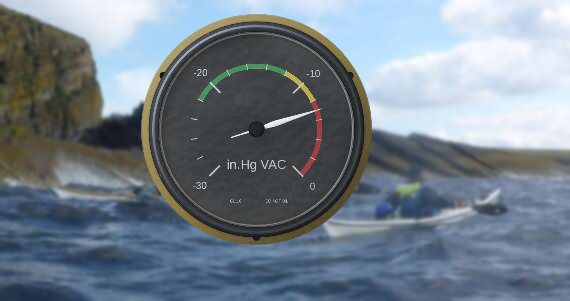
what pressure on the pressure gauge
-7 inHg
